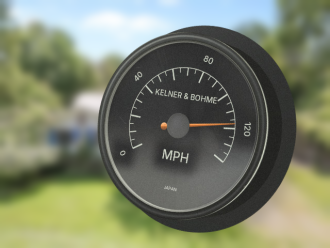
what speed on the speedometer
117.5 mph
